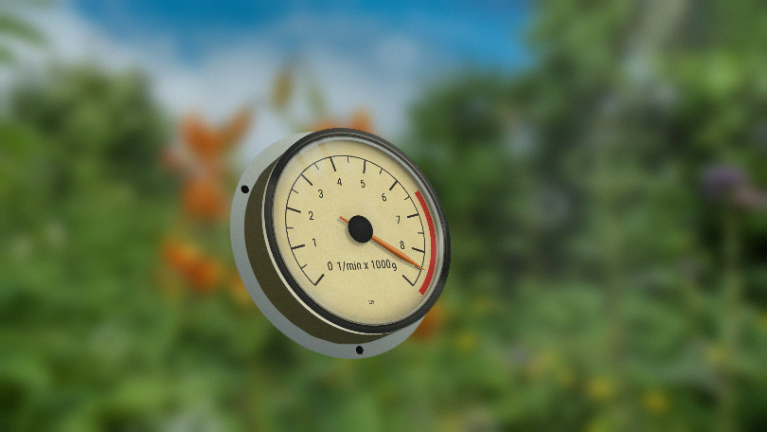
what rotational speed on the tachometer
8500 rpm
